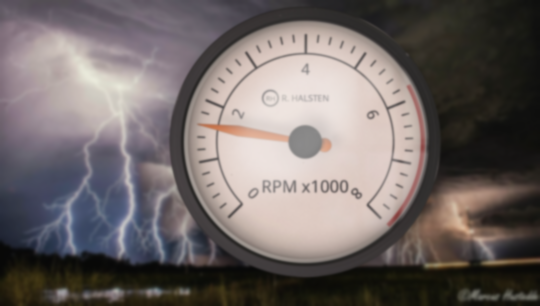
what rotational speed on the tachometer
1600 rpm
